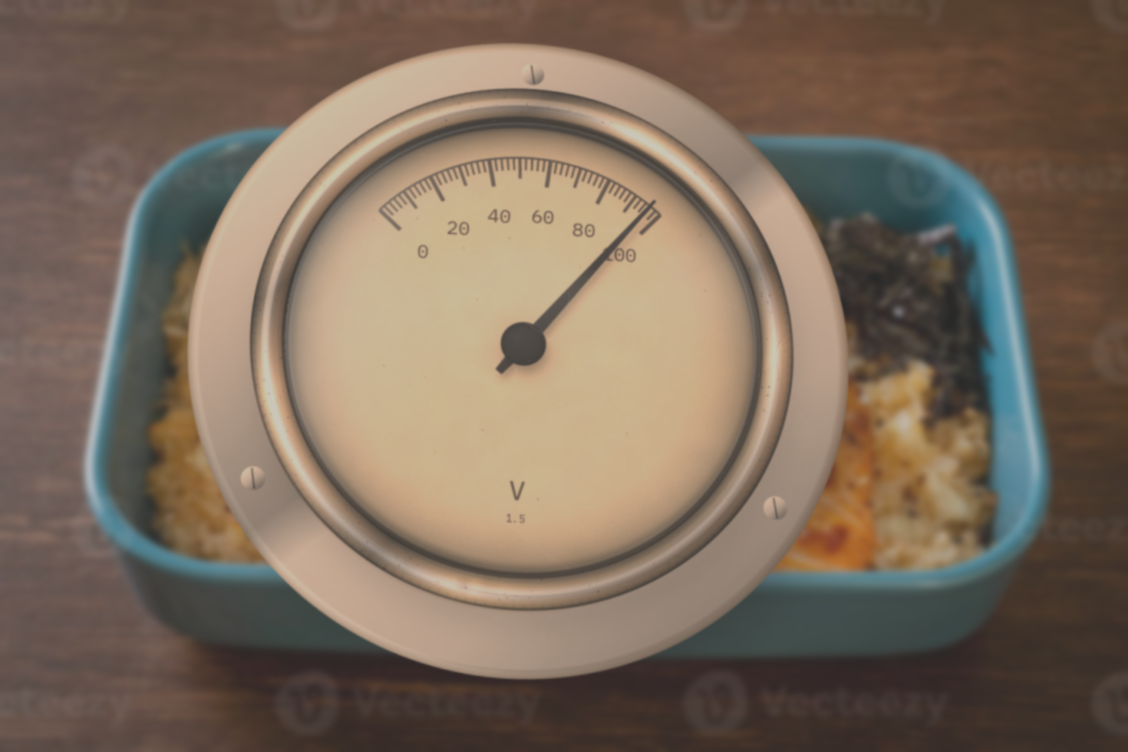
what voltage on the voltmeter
96 V
